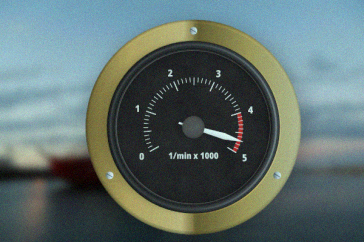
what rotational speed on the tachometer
4700 rpm
